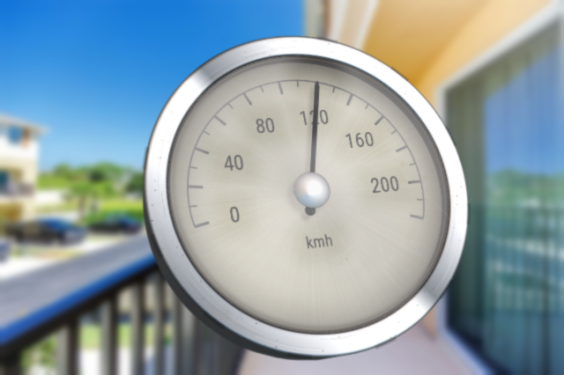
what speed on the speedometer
120 km/h
